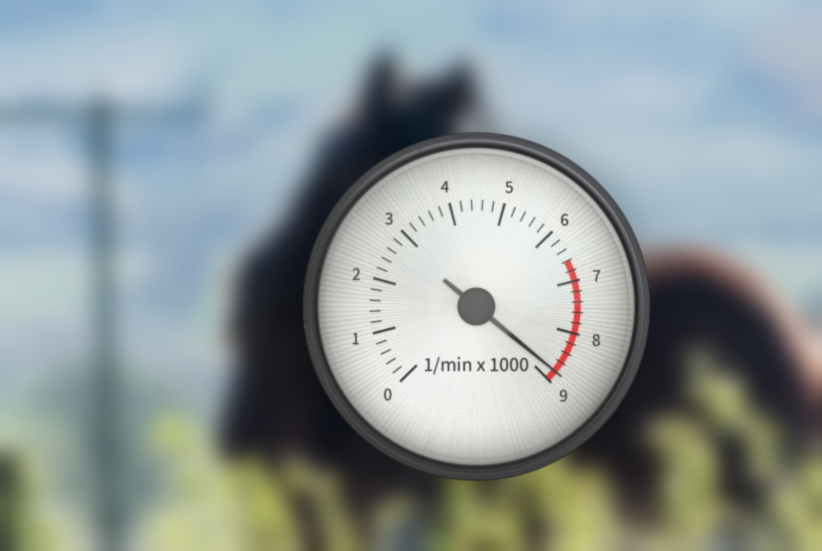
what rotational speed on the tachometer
8800 rpm
